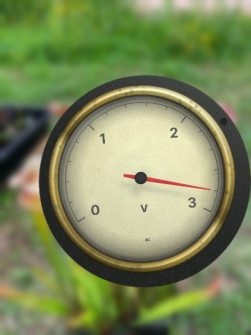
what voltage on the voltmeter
2.8 V
